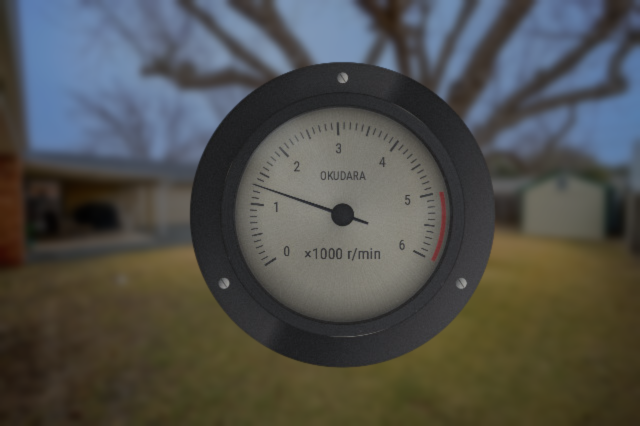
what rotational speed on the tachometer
1300 rpm
